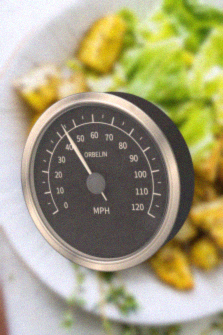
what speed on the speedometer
45 mph
